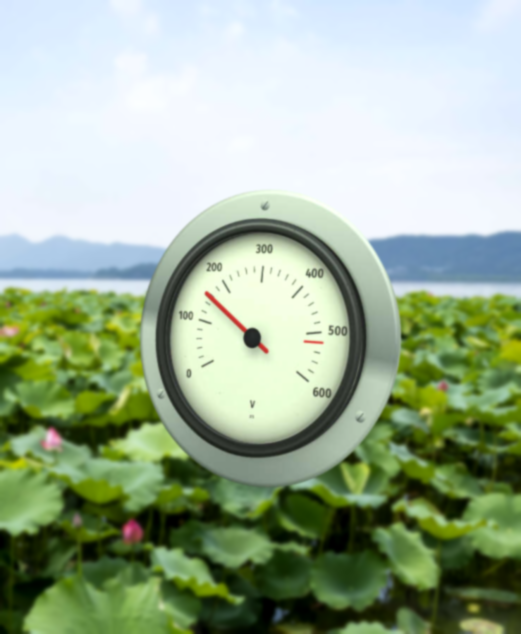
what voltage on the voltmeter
160 V
